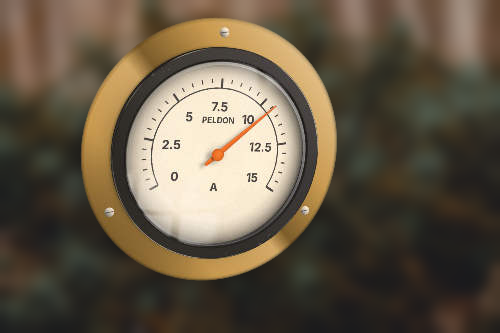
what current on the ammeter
10.5 A
